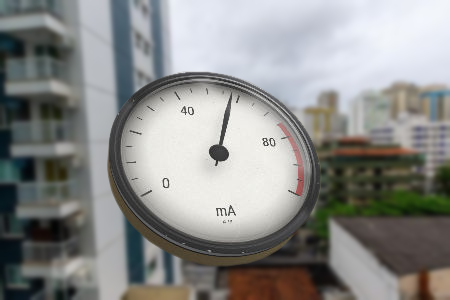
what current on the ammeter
57.5 mA
